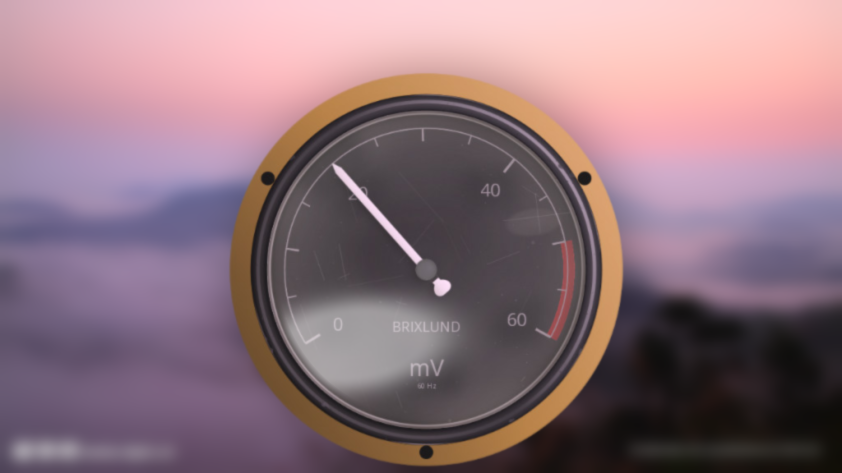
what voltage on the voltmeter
20 mV
